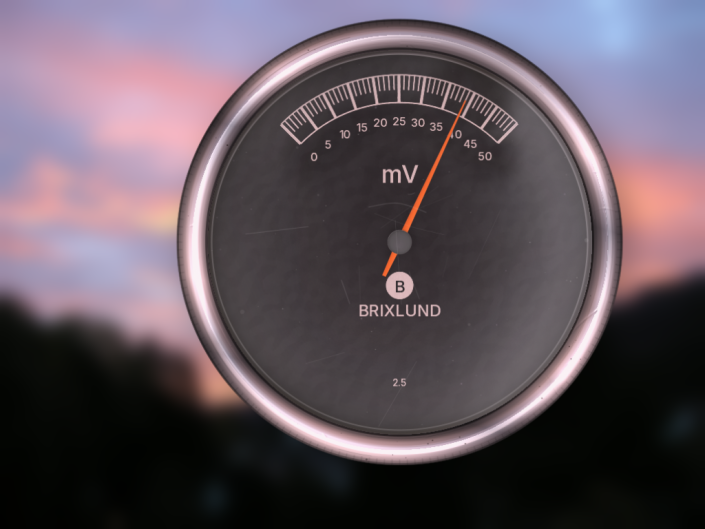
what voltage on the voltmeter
39 mV
